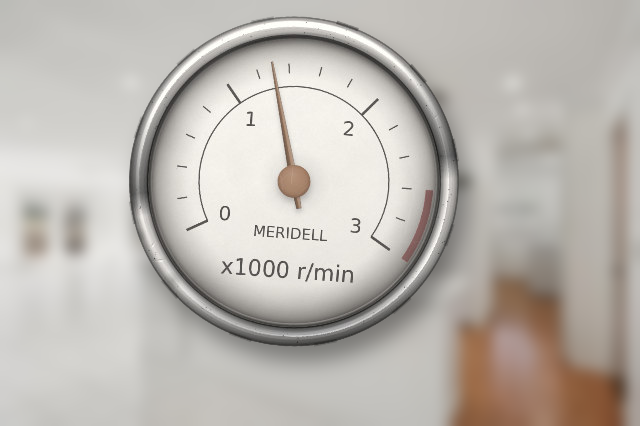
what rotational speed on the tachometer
1300 rpm
